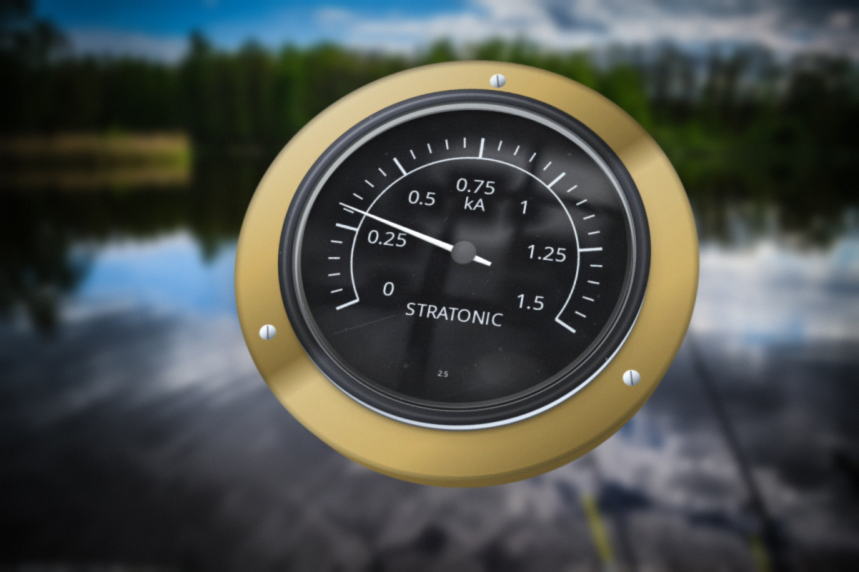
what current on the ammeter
0.3 kA
